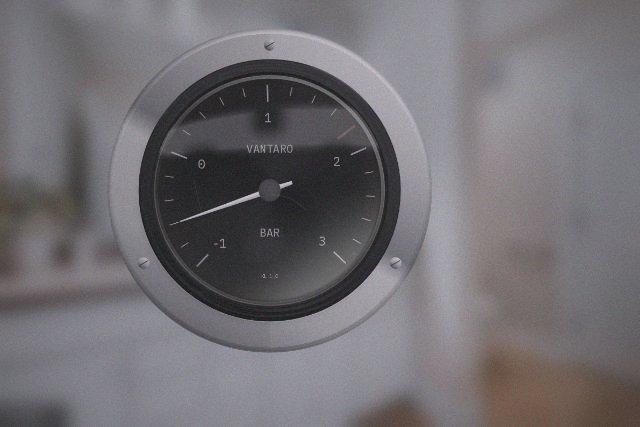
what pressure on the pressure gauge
-0.6 bar
